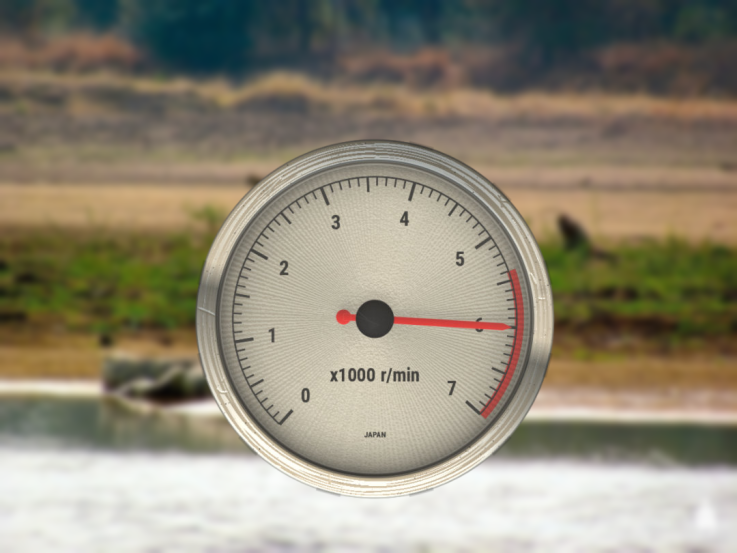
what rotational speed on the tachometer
6000 rpm
